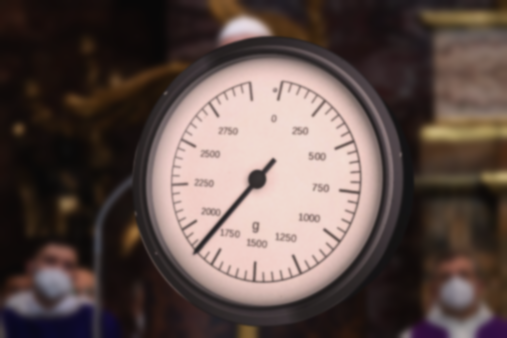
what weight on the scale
1850 g
